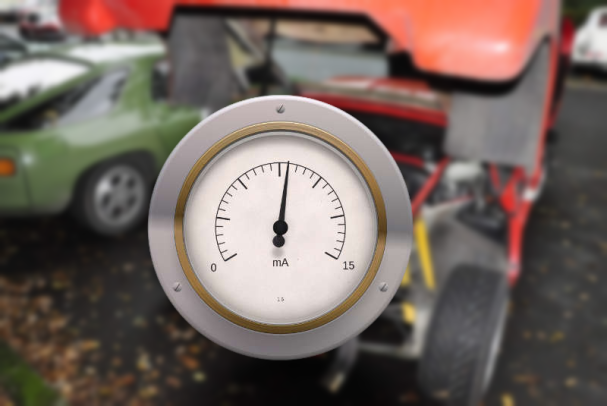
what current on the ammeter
8 mA
